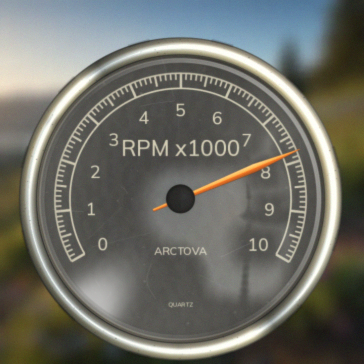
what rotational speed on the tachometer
7800 rpm
